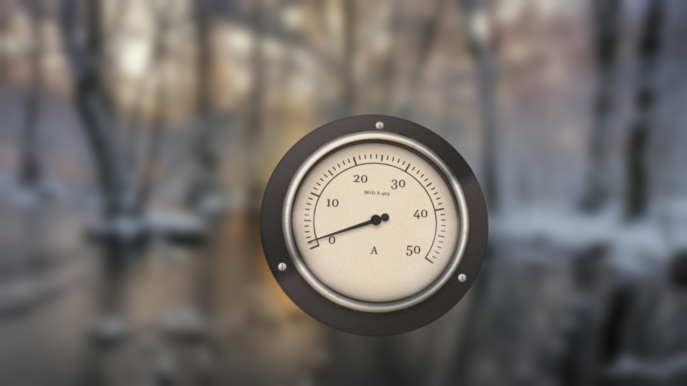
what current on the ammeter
1 A
